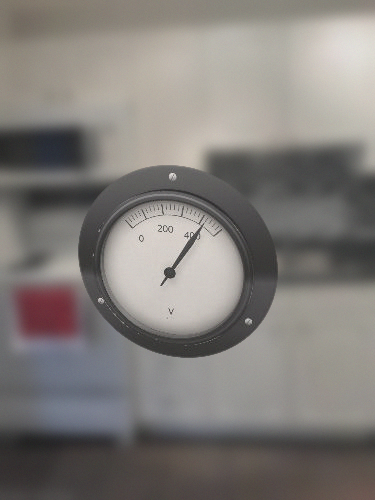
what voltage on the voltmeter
420 V
